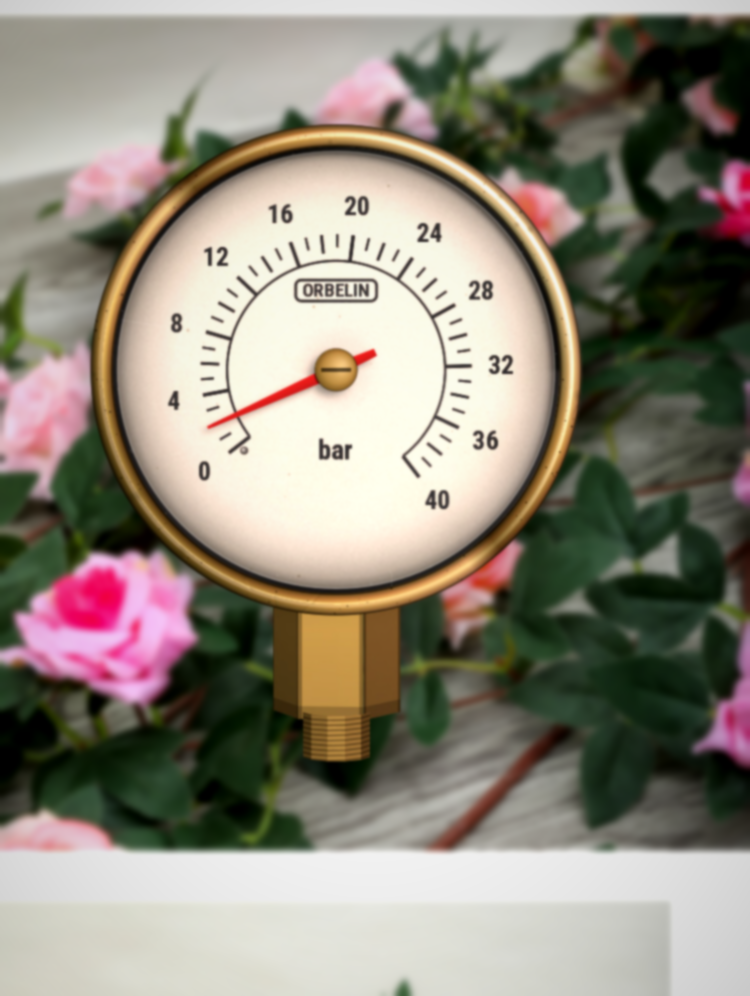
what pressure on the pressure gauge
2 bar
